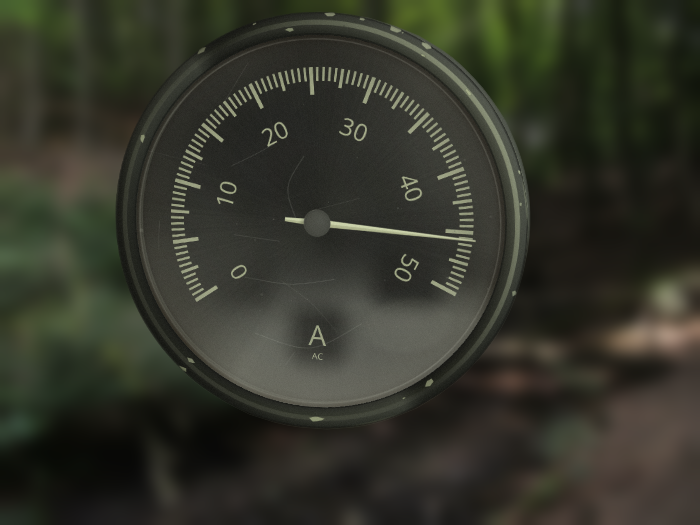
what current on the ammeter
45.5 A
